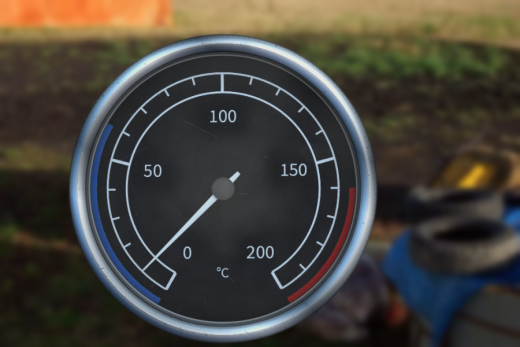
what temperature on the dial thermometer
10 °C
